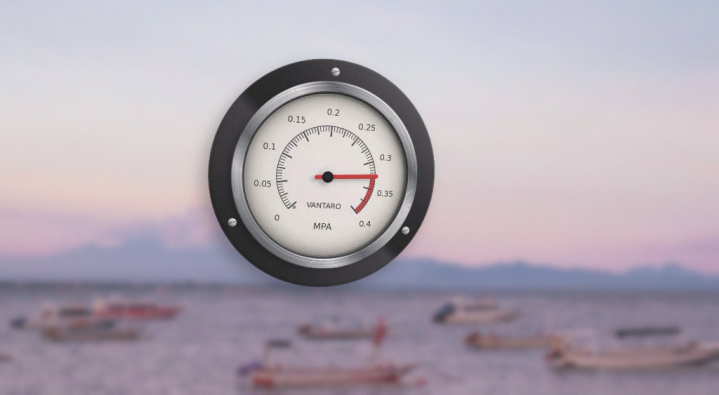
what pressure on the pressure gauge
0.325 MPa
